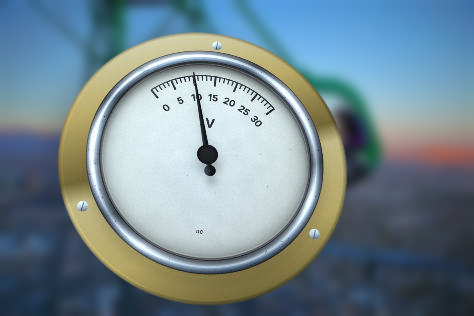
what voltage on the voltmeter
10 V
